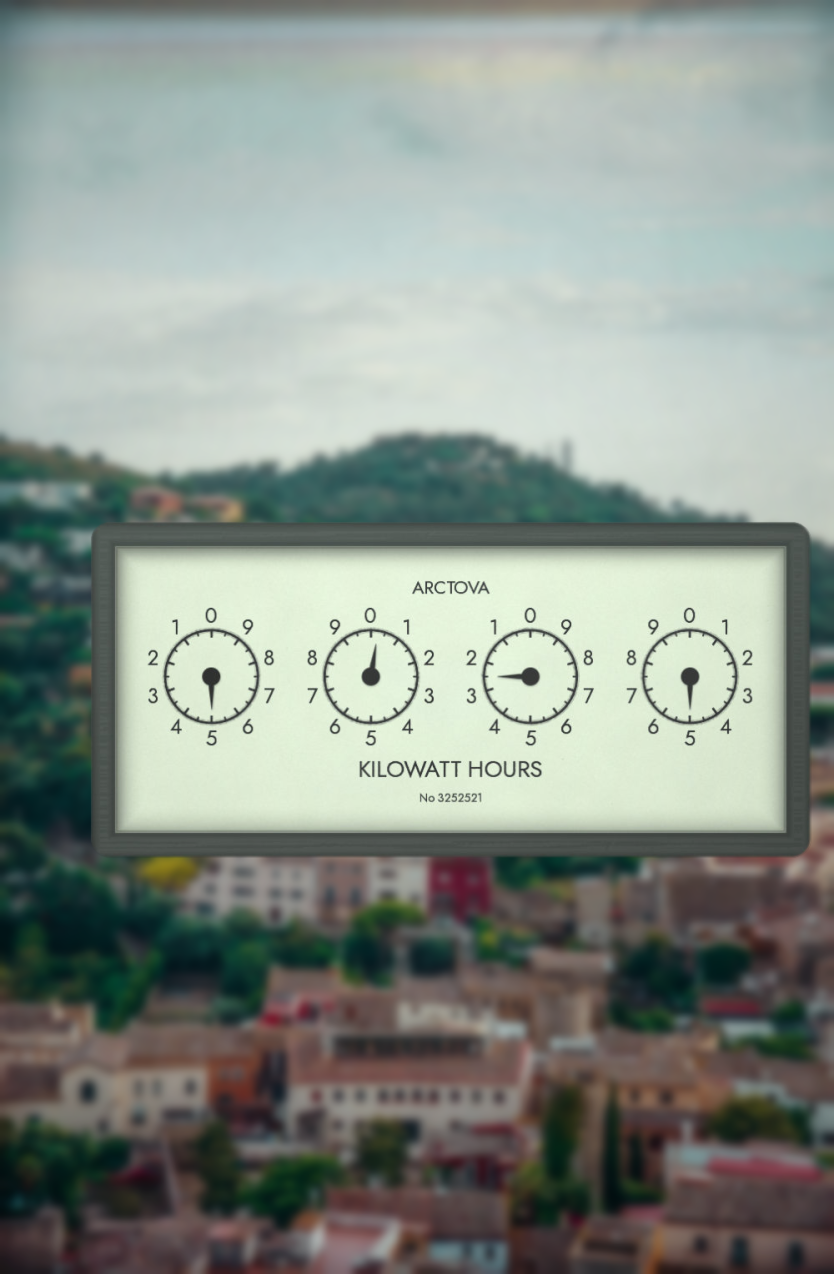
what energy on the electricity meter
5025 kWh
